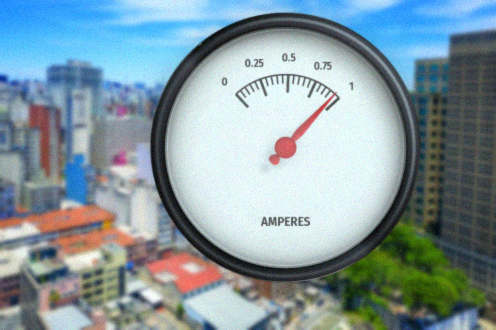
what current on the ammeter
0.95 A
